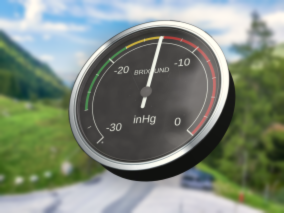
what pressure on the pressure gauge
-14 inHg
